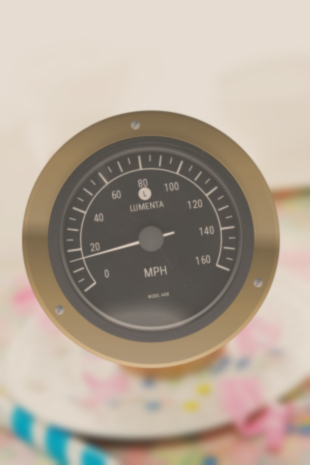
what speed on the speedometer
15 mph
